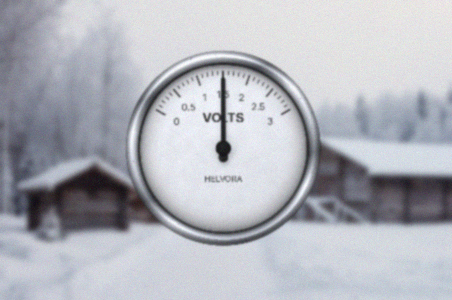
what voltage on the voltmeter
1.5 V
